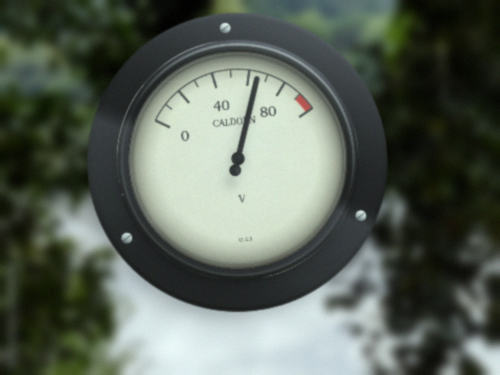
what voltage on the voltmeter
65 V
